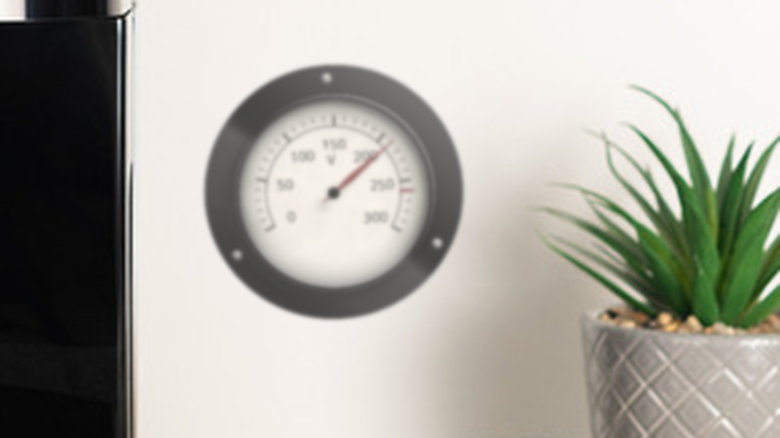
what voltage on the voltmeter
210 V
